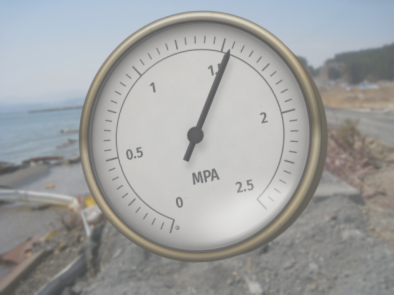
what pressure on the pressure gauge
1.55 MPa
